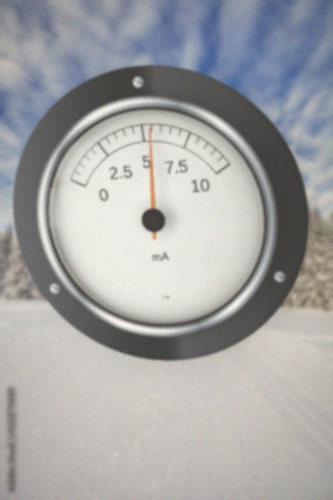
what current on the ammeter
5.5 mA
